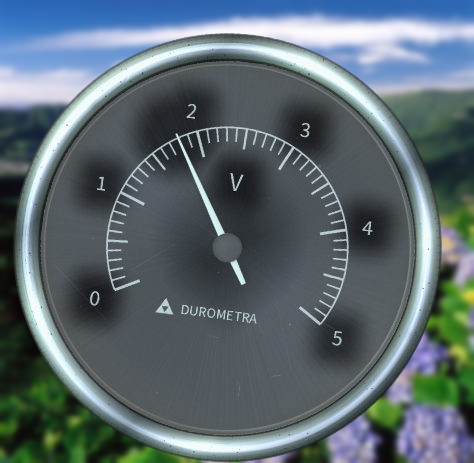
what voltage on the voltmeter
1.8 V
